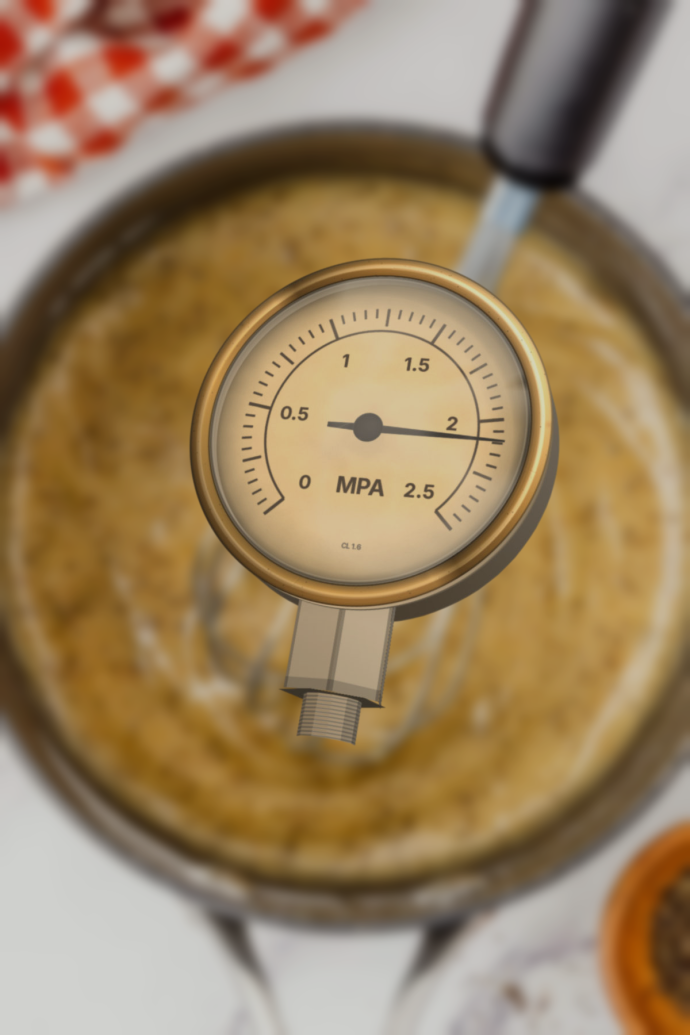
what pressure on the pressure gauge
2.1 MPa
